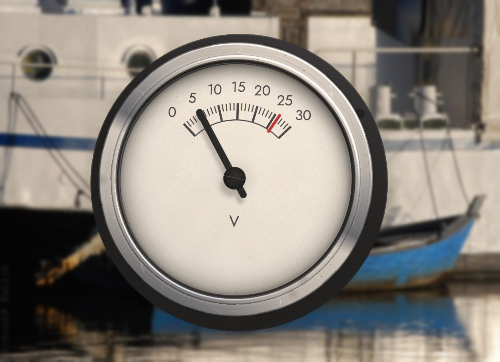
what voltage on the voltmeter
5 V
